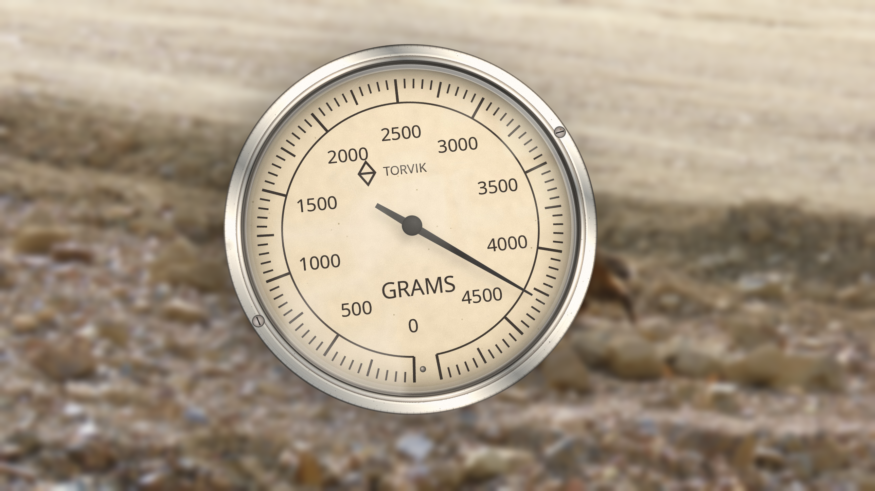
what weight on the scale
4300 g
